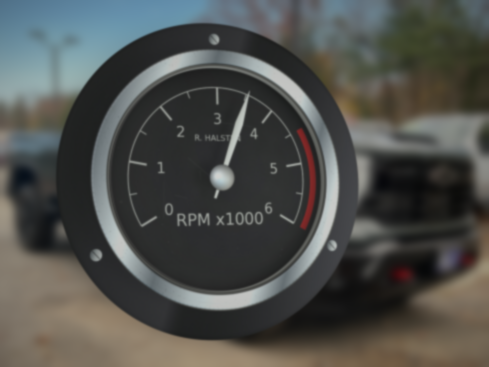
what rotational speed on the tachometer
3500 rpm
